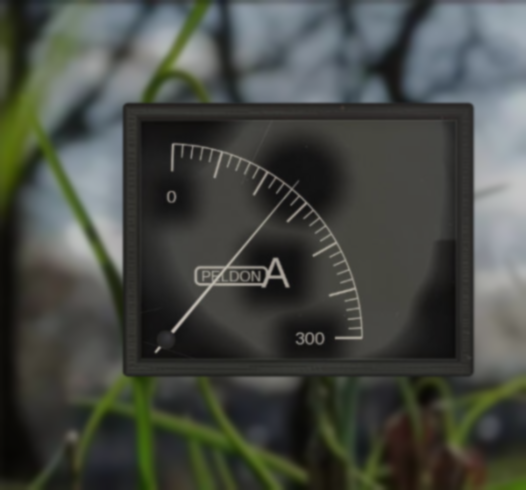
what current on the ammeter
130 A
